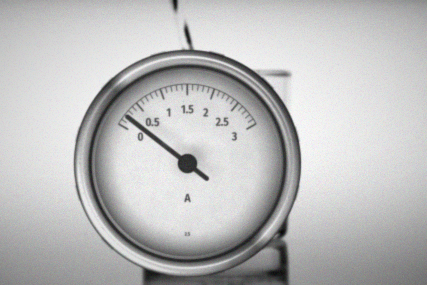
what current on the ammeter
0.2 A
